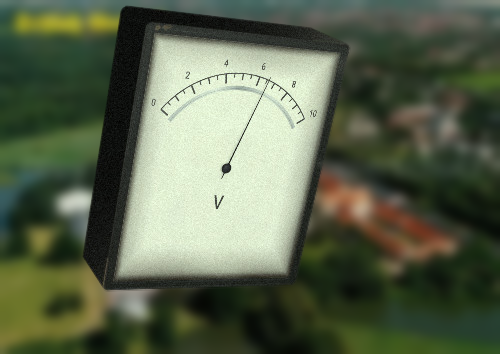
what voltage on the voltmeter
6.5 V
